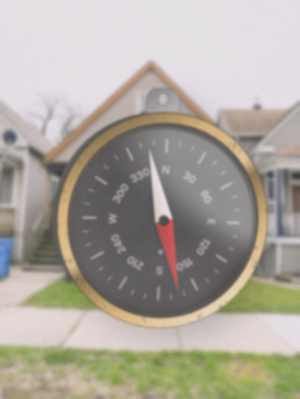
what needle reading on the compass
165 °
